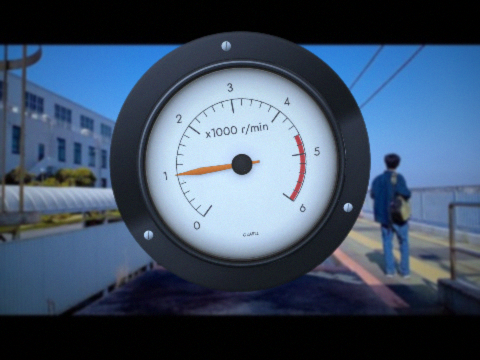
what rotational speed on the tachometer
1000 rpm
